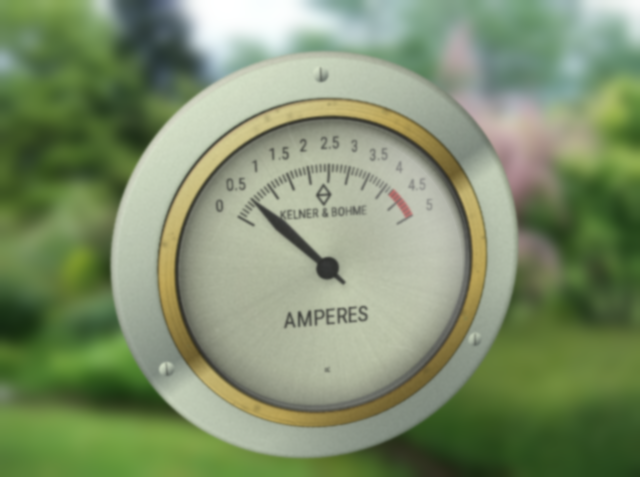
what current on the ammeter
0.5 A
